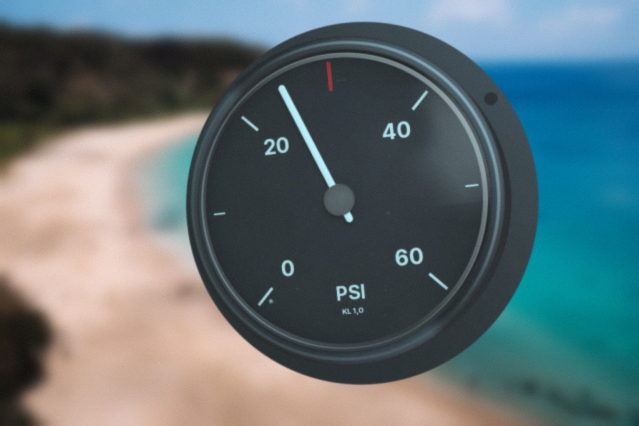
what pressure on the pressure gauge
25 psi
